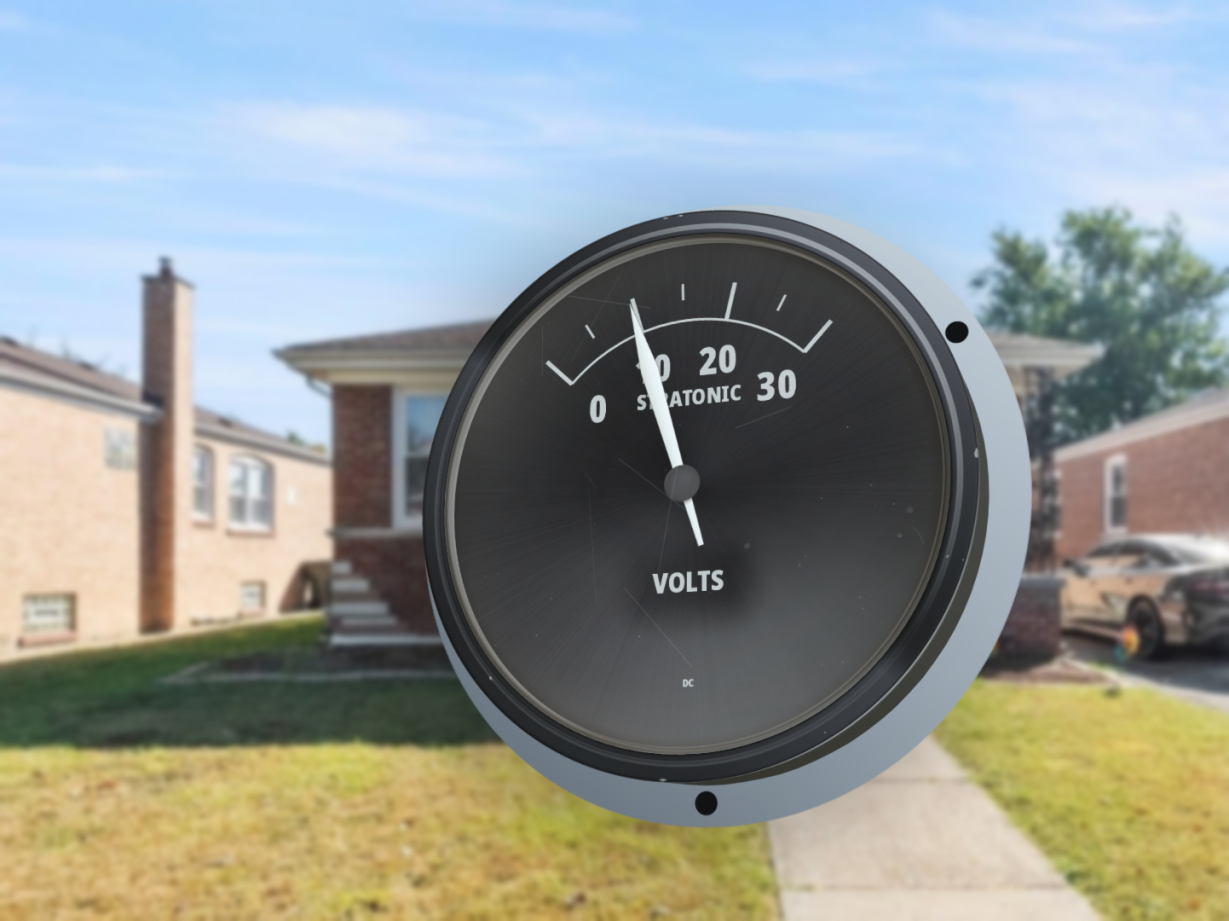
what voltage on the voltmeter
10 V
